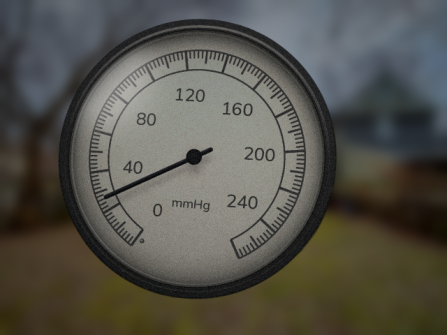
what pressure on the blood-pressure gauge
26 mmHg
